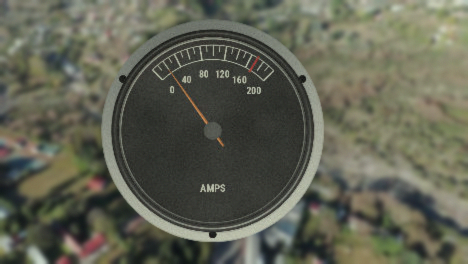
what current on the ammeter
20 A
